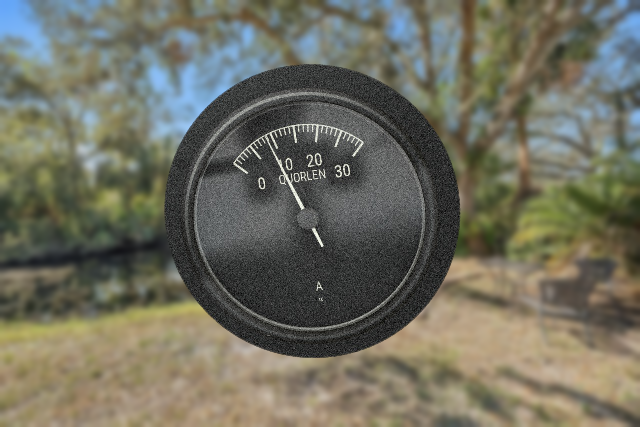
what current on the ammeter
9 A
